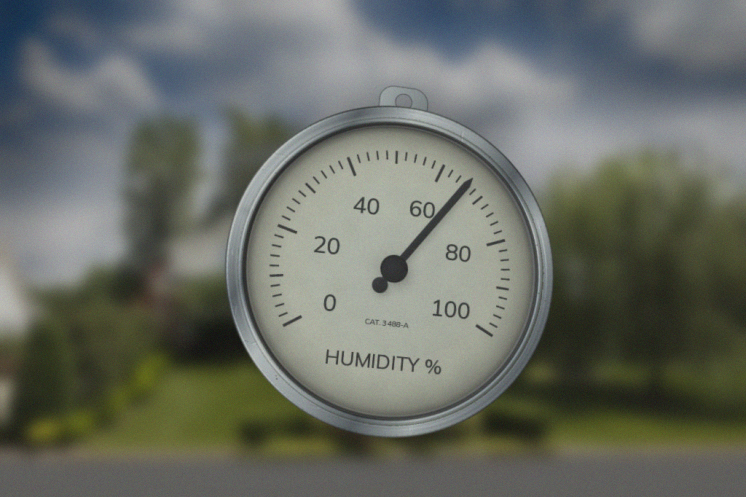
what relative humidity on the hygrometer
66 %
